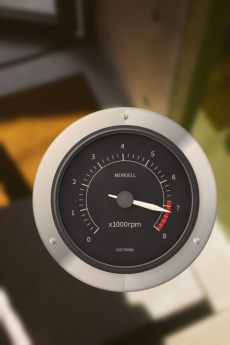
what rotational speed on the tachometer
7200 rpm
